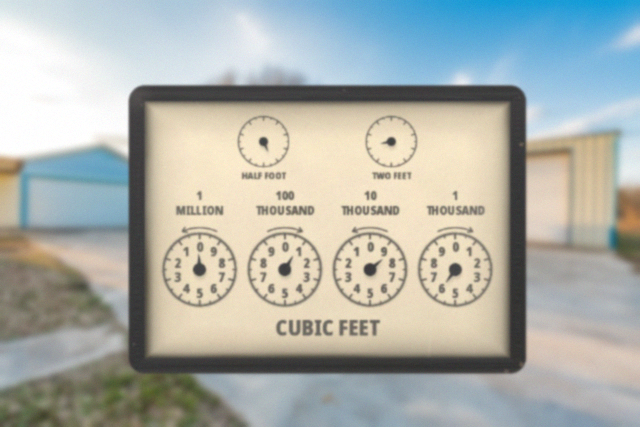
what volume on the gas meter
8600 ft³
